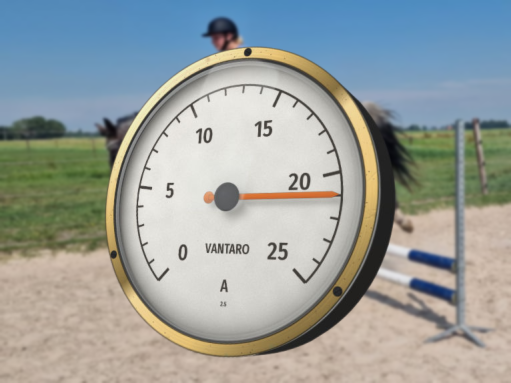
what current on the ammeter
21 A
